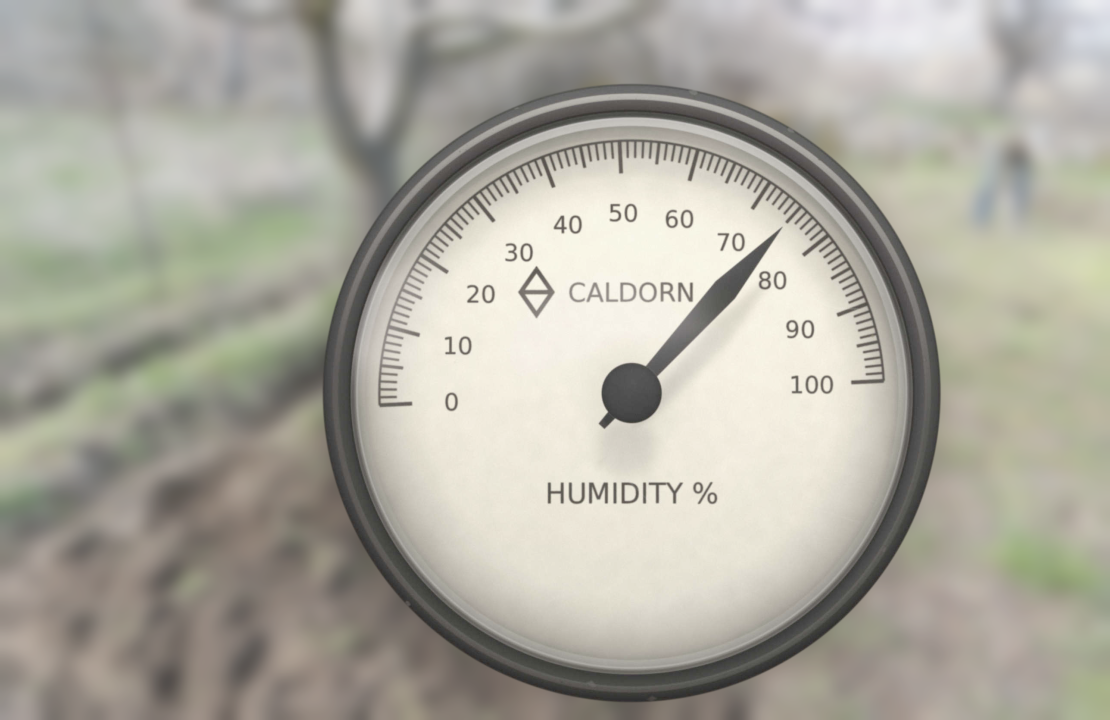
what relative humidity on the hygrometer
75 %
